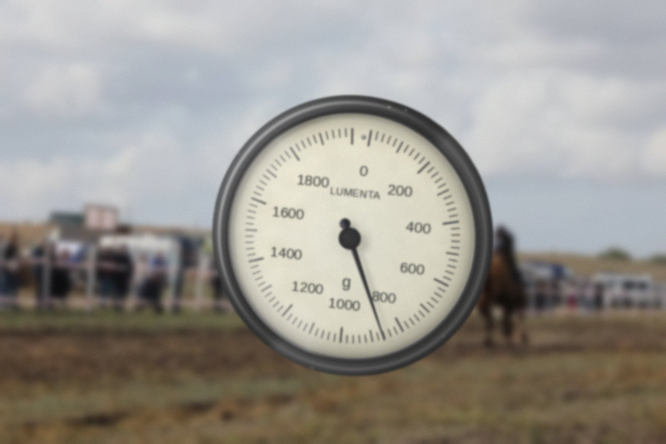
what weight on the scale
860 g
